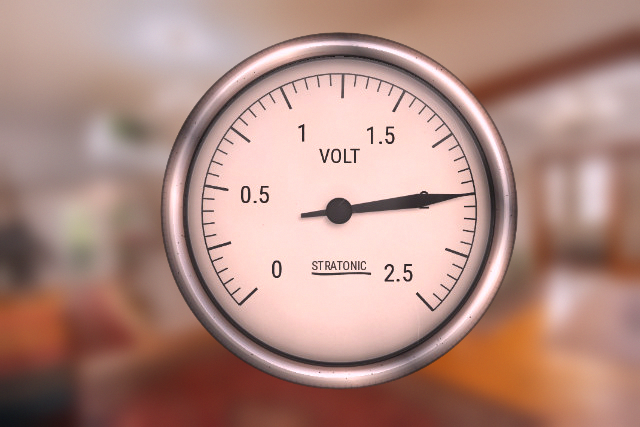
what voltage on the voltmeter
2 V
